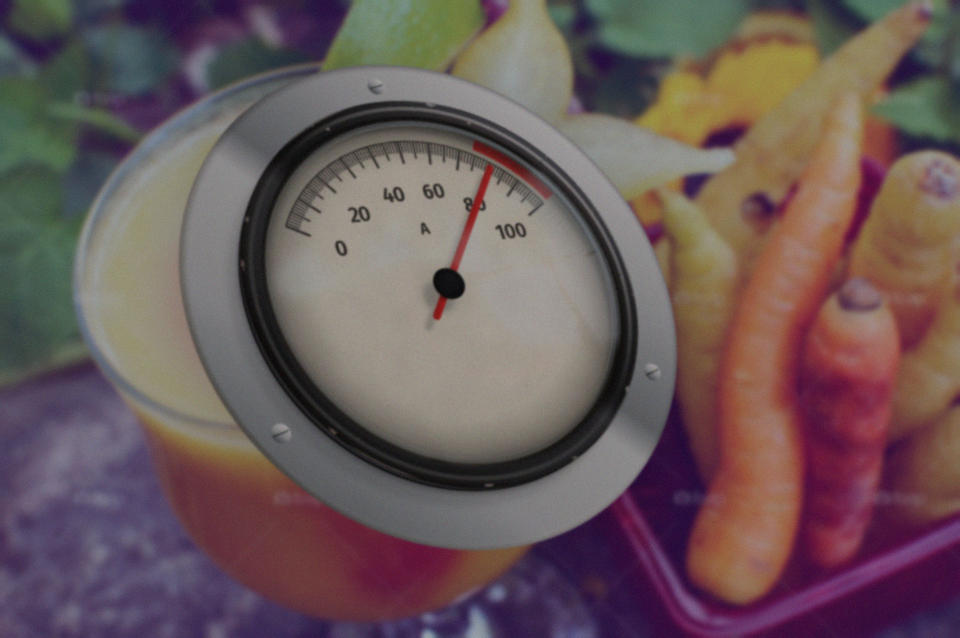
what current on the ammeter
80 A
